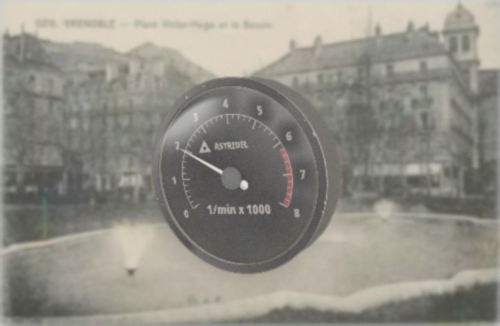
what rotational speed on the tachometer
2000 rpm
